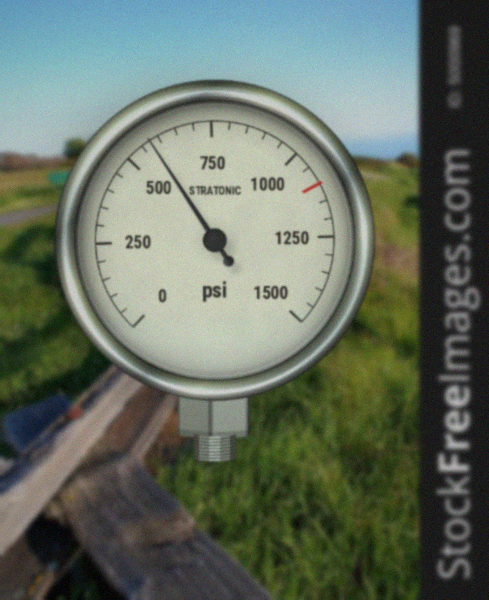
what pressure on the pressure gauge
575 psi
